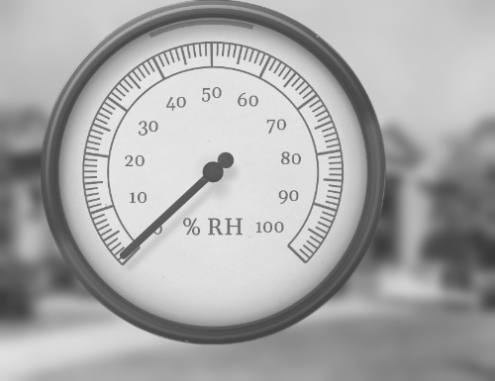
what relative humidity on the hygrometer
1 %
